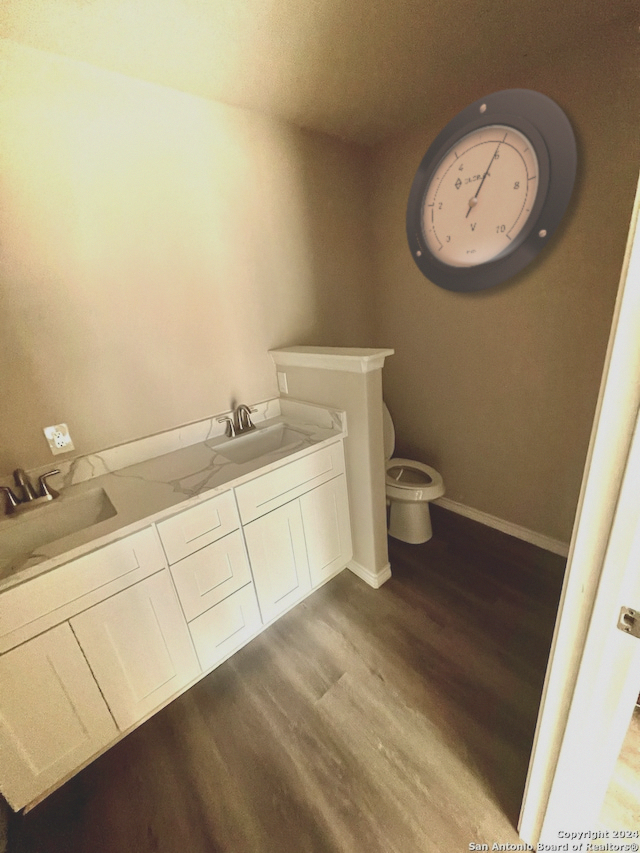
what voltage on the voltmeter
6 V
